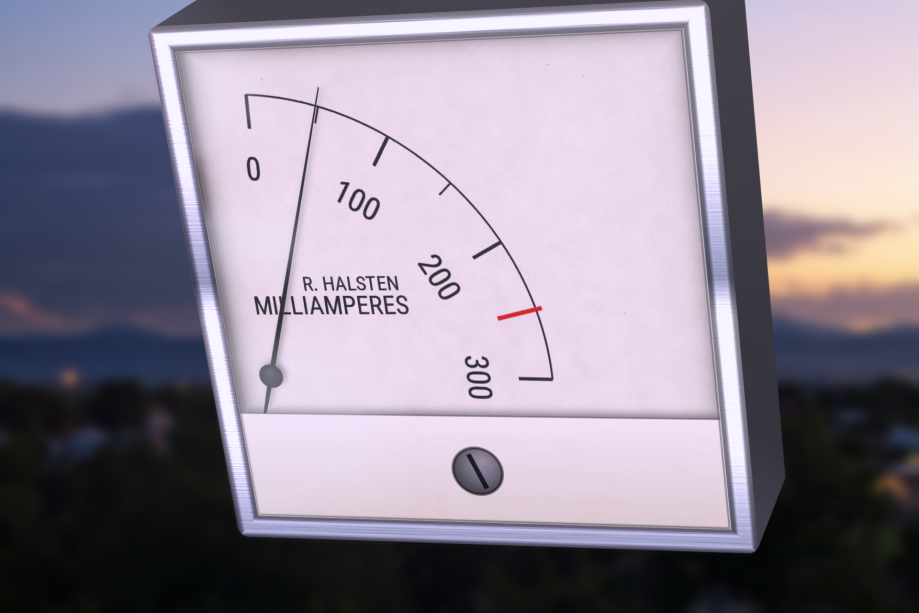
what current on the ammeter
50 mA
